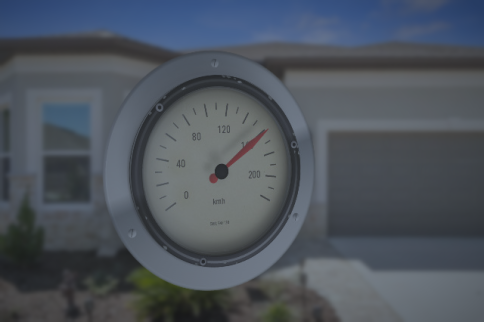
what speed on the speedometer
160 km/h
